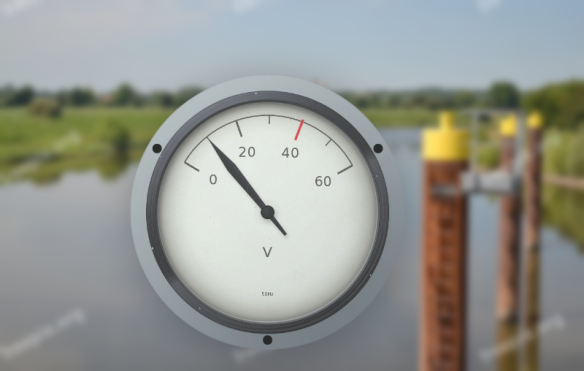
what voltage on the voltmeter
10 V
